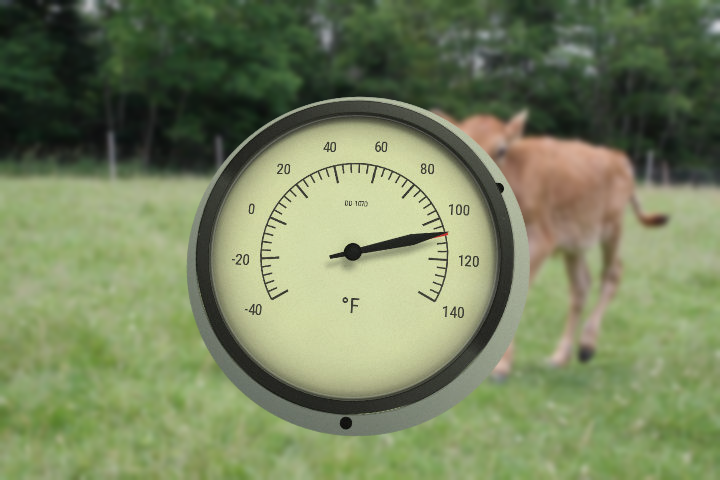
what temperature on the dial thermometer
108 °F
